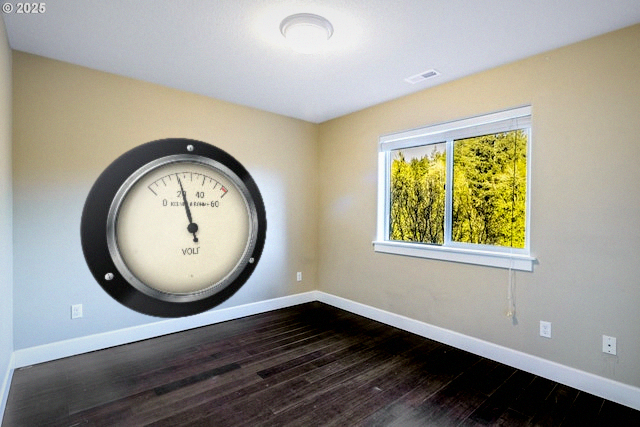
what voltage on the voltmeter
20 V
